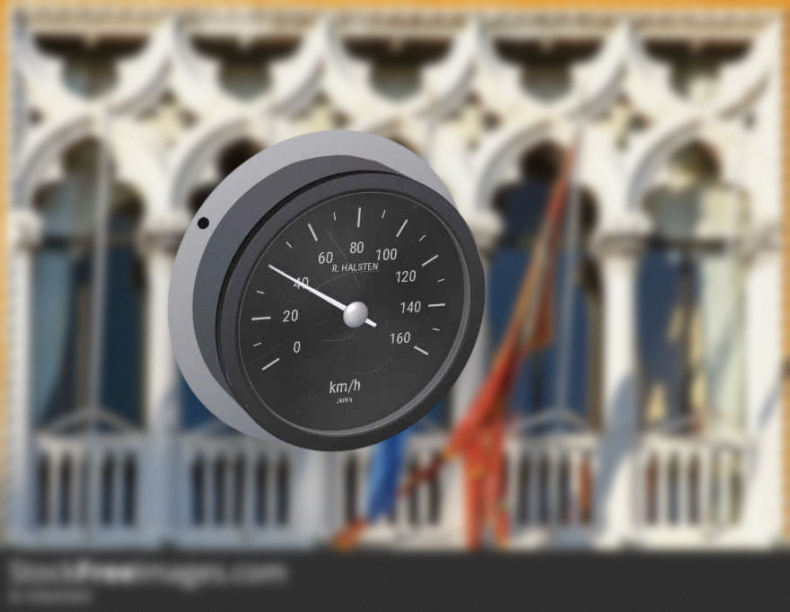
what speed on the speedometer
40 km/h
